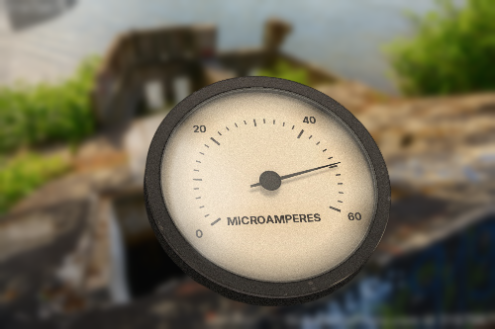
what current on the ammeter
50 µA
